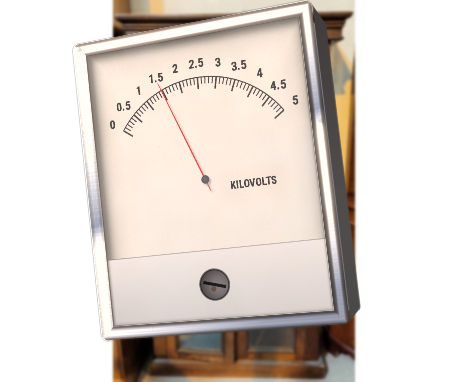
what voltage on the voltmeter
1.5 kV
